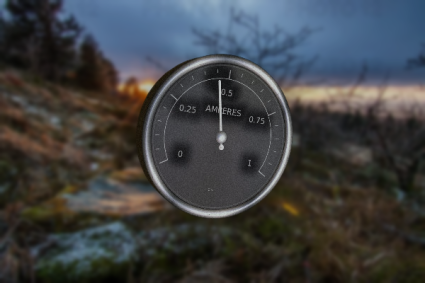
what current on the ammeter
0.45 A
